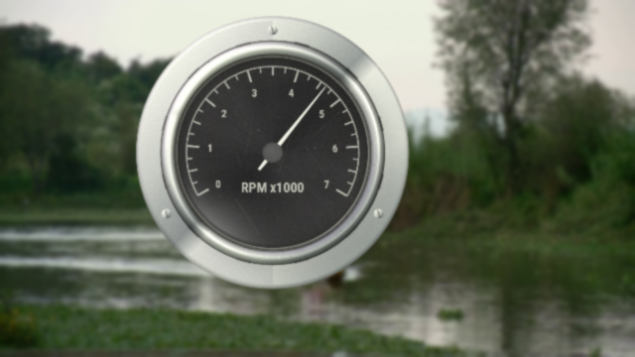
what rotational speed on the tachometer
4625 rpm
